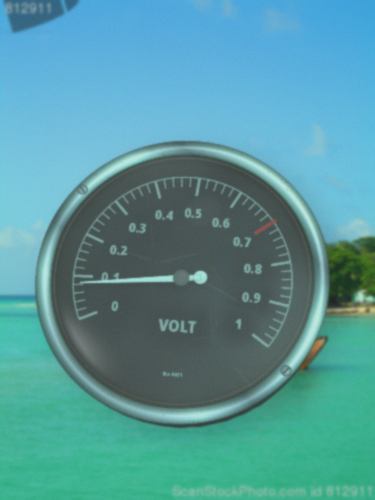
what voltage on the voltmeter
0.08 V
